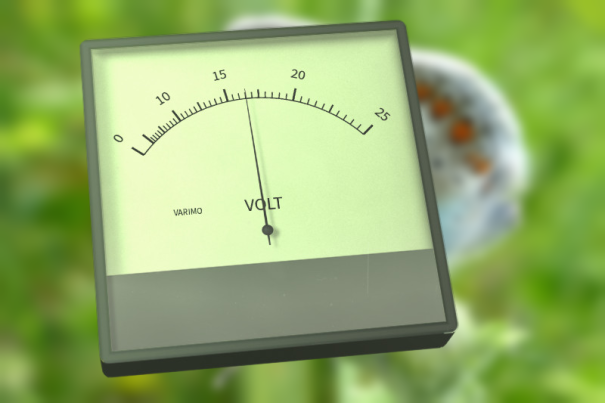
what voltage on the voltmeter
16.5 V
